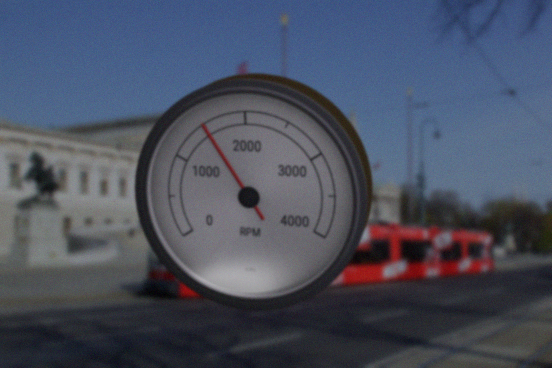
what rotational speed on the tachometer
1500 rpm
